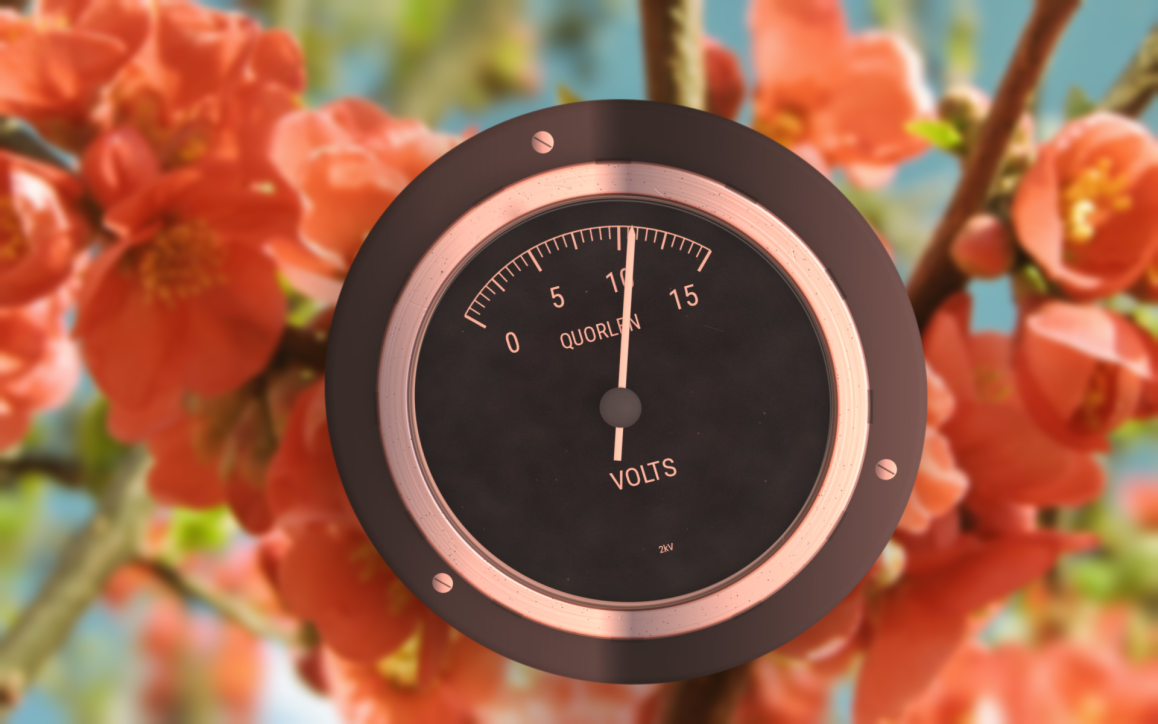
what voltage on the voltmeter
10.75 V
